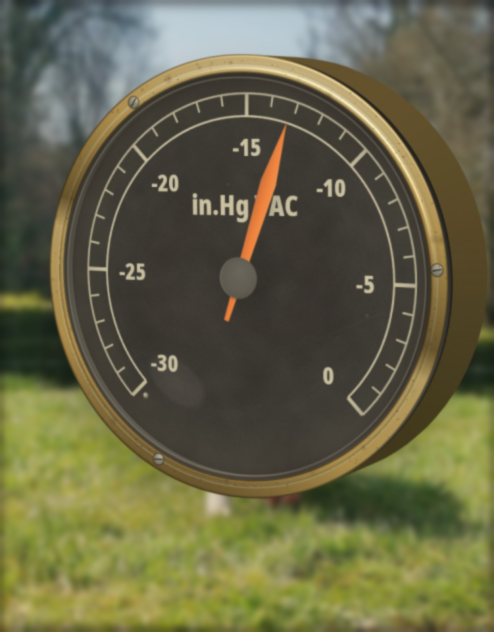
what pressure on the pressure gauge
-13 inHg
